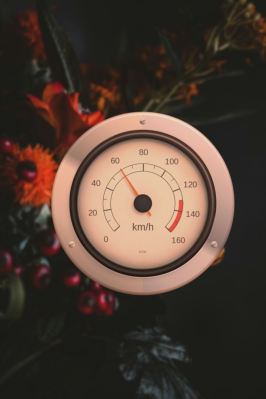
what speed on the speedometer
60 km/h
